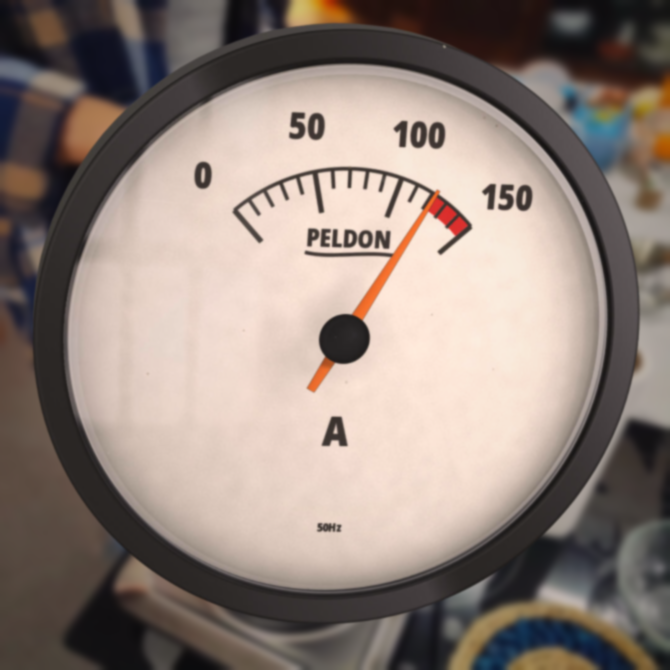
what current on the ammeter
120 A
